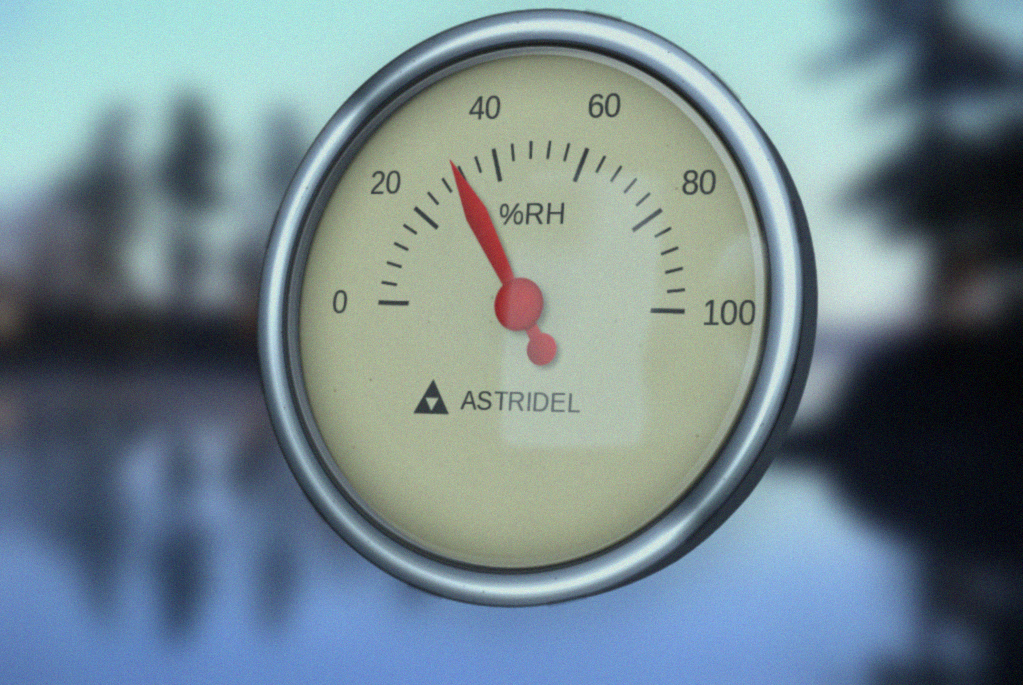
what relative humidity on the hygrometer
32 %
